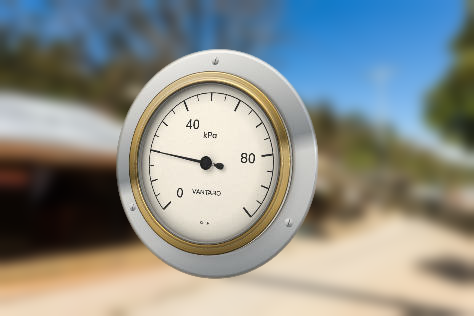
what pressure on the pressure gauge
20 kPa
